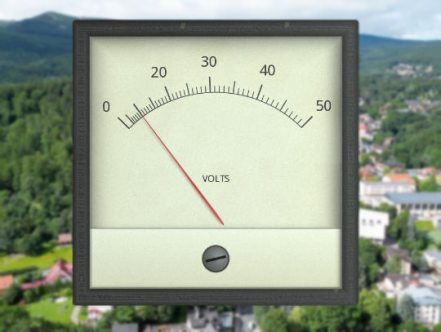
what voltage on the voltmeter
10 V
